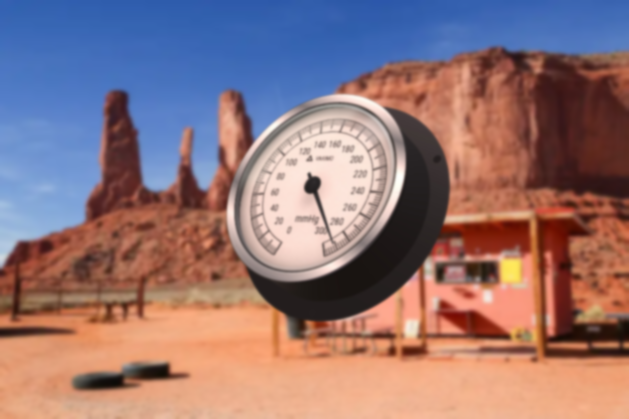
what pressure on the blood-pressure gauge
290 mmHg
